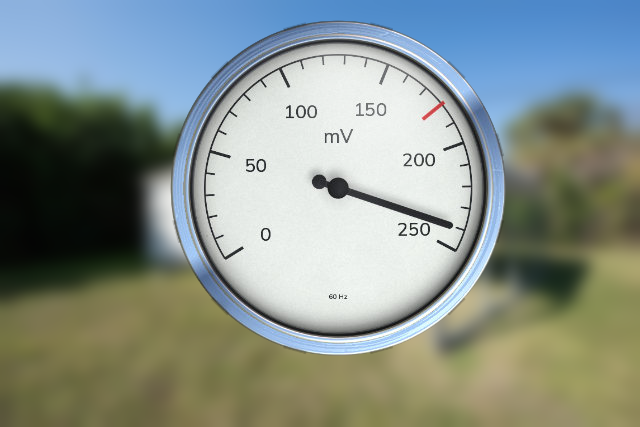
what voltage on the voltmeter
240 mV
